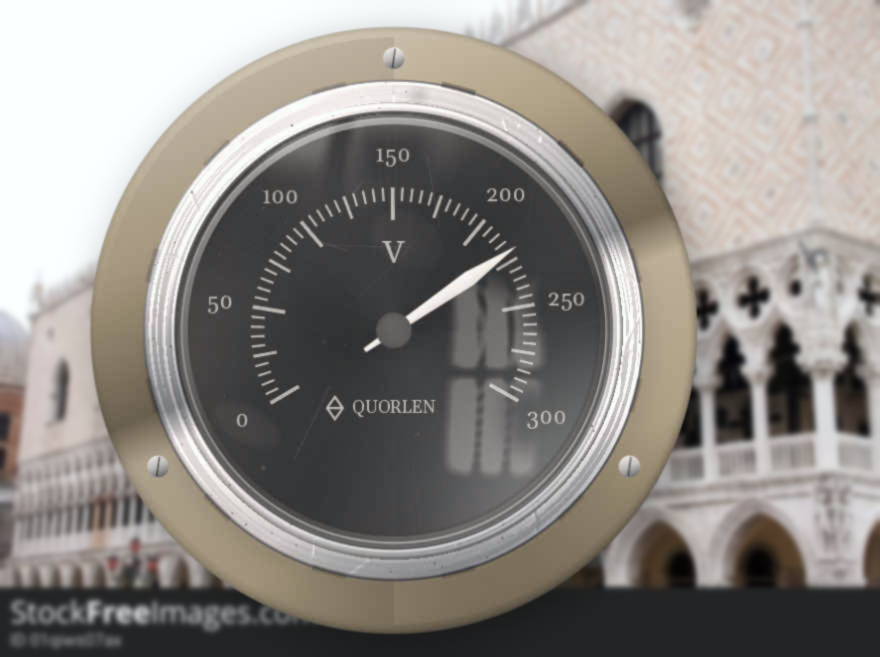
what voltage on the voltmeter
220 V
